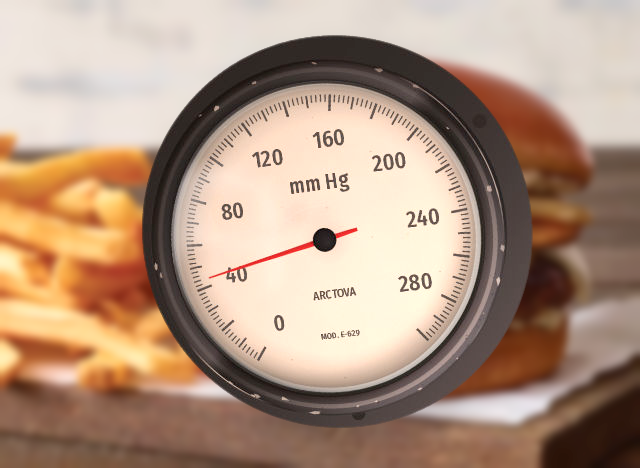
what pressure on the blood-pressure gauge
44 mmHg
